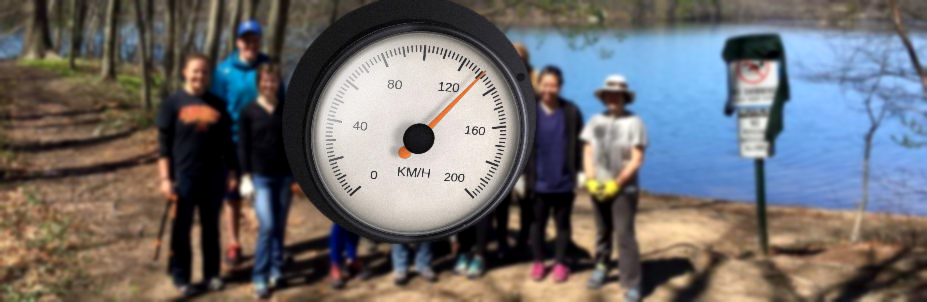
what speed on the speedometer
130 km/h
